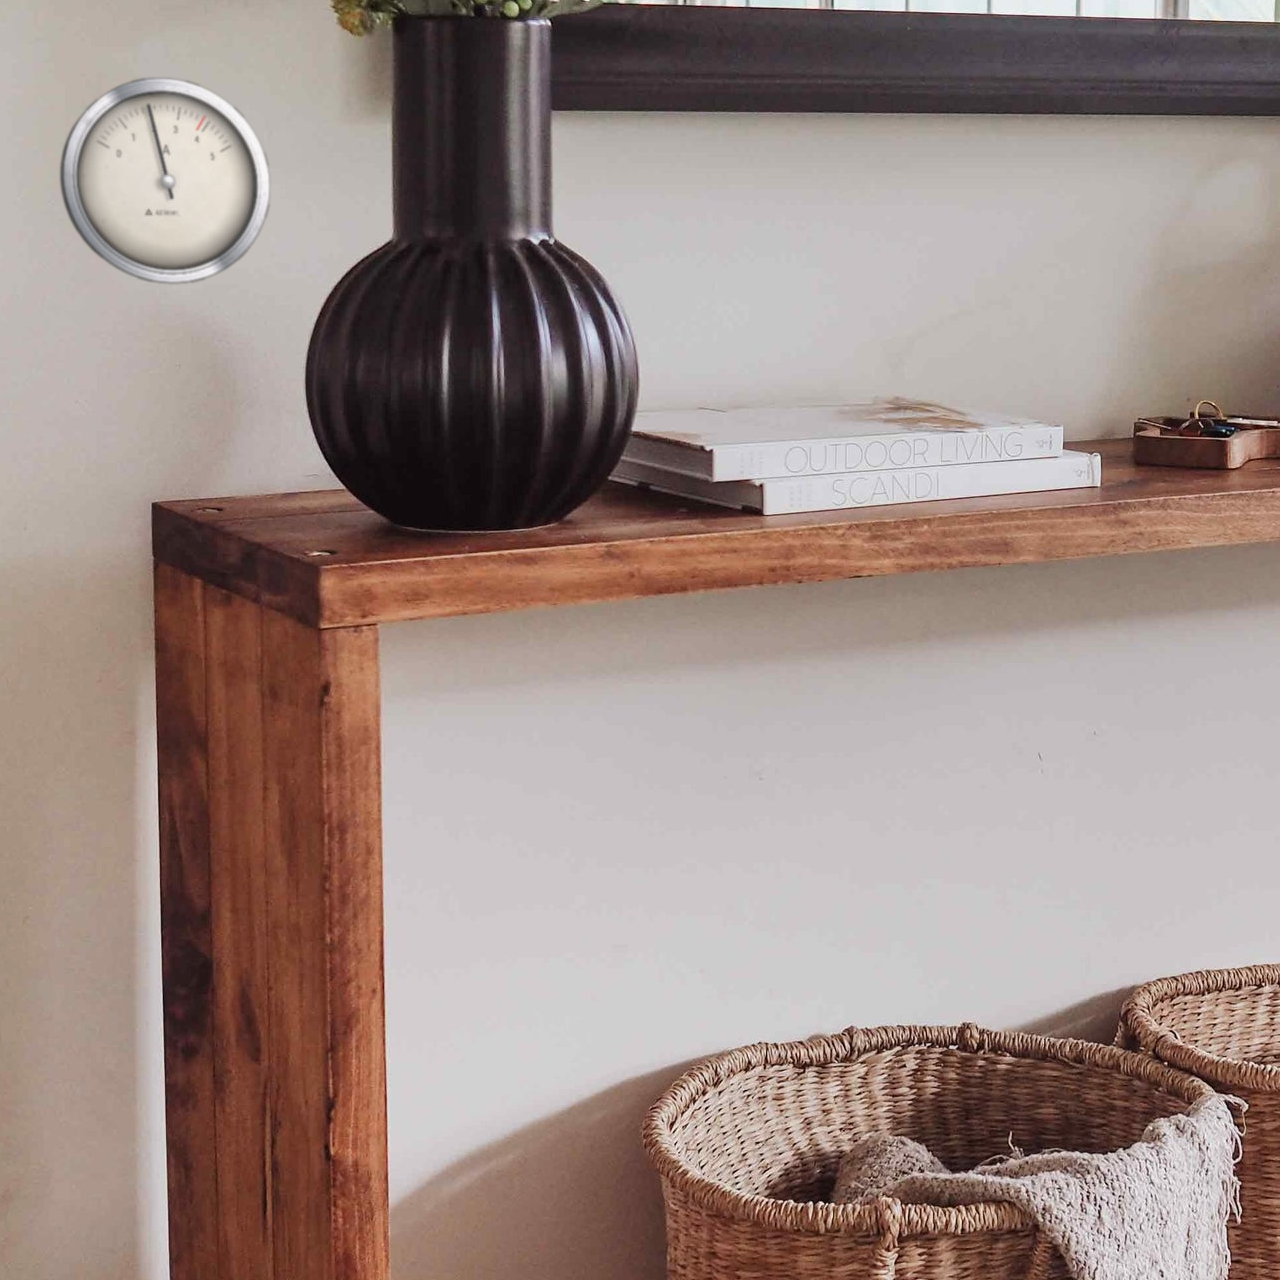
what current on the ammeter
2 A
